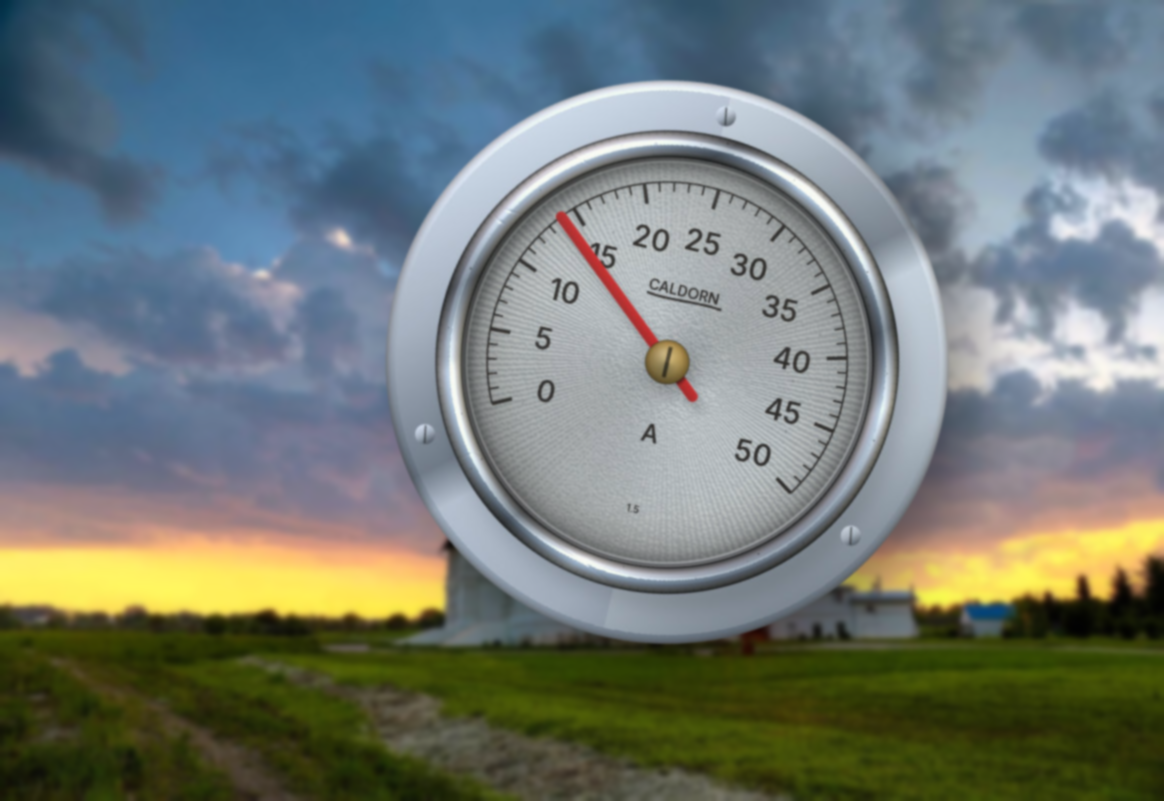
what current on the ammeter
14 A
